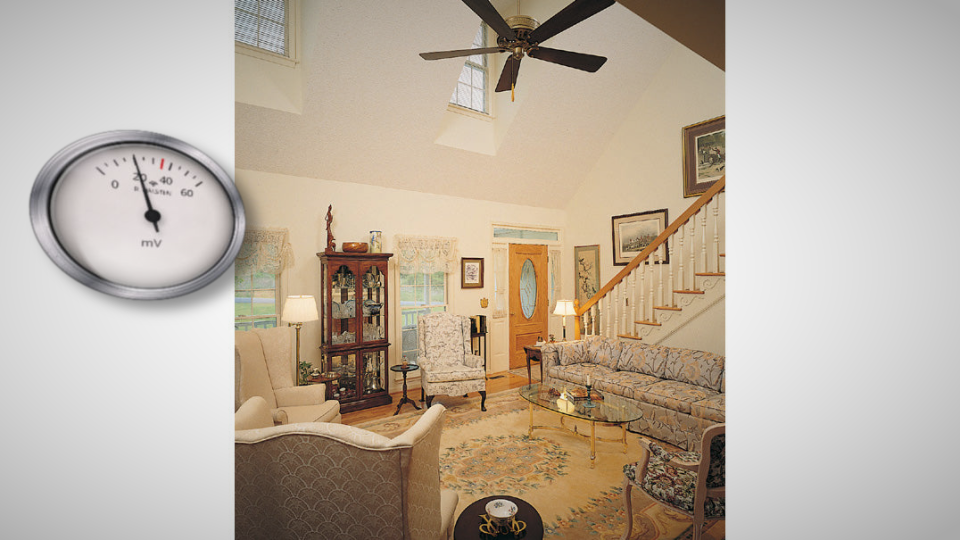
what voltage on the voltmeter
20 mV
